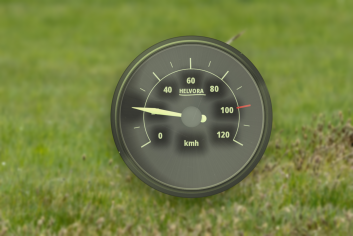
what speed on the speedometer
20 km/h
